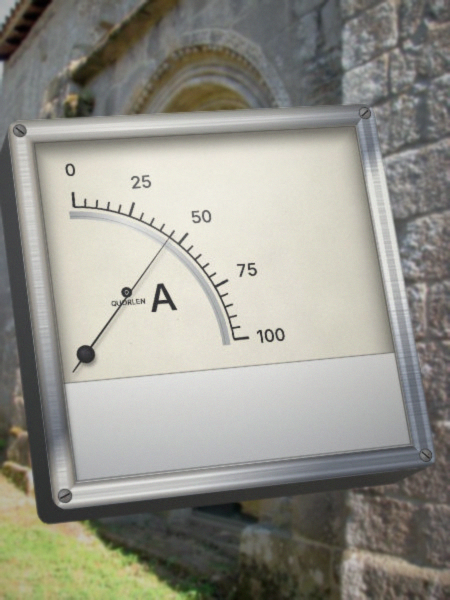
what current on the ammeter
45 A
